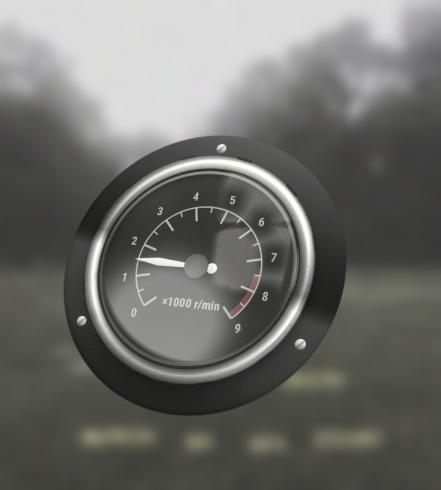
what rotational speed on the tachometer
1500 rpm
